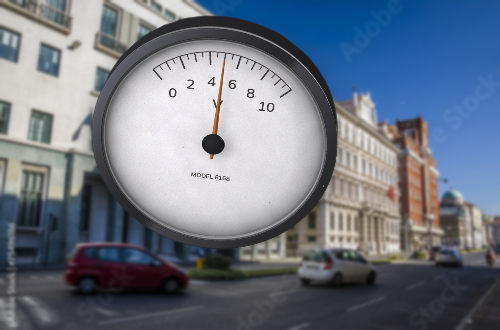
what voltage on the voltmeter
5 V
